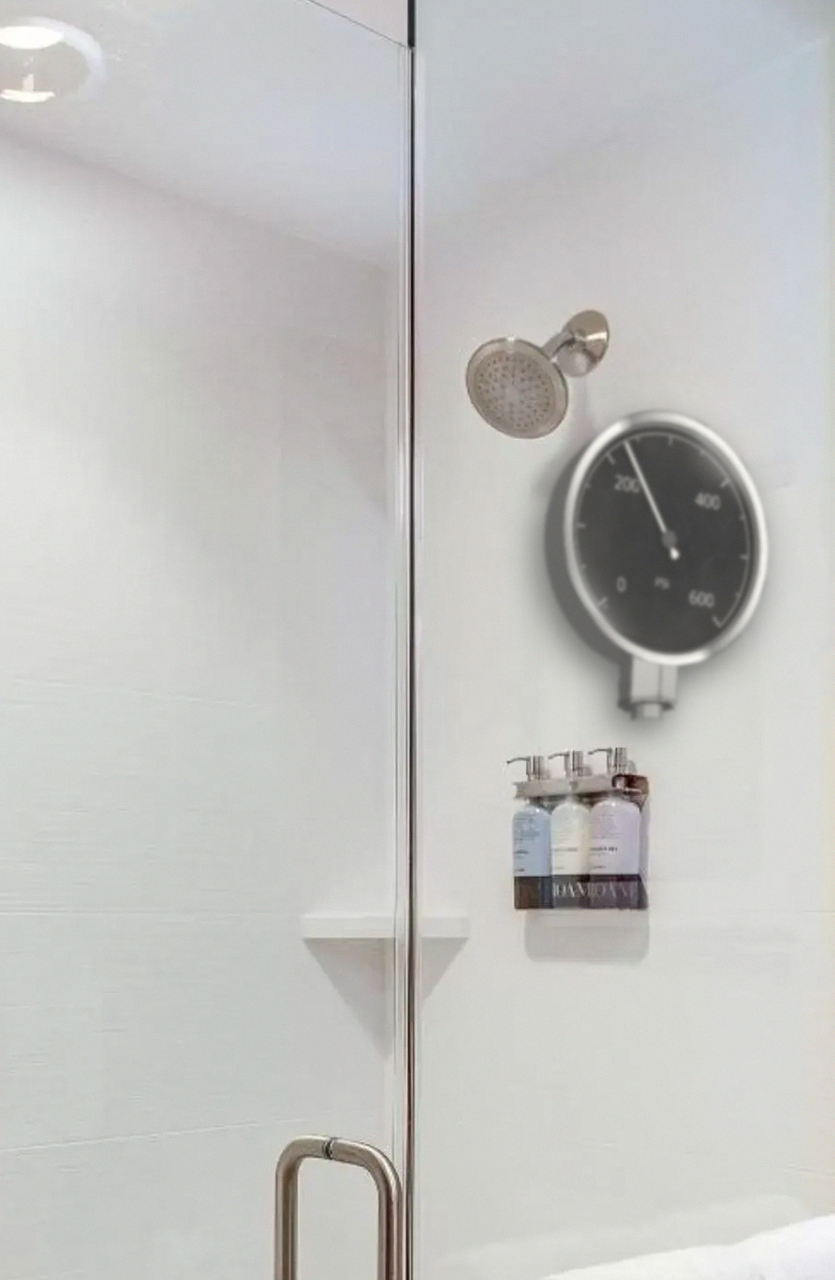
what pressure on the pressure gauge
225 psi
